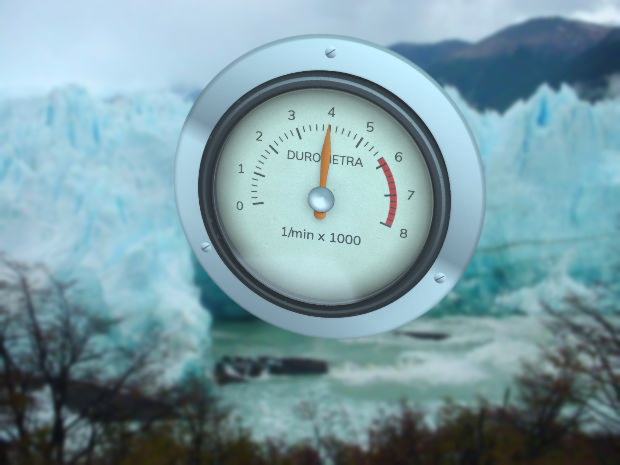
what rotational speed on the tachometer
4000 rpm
